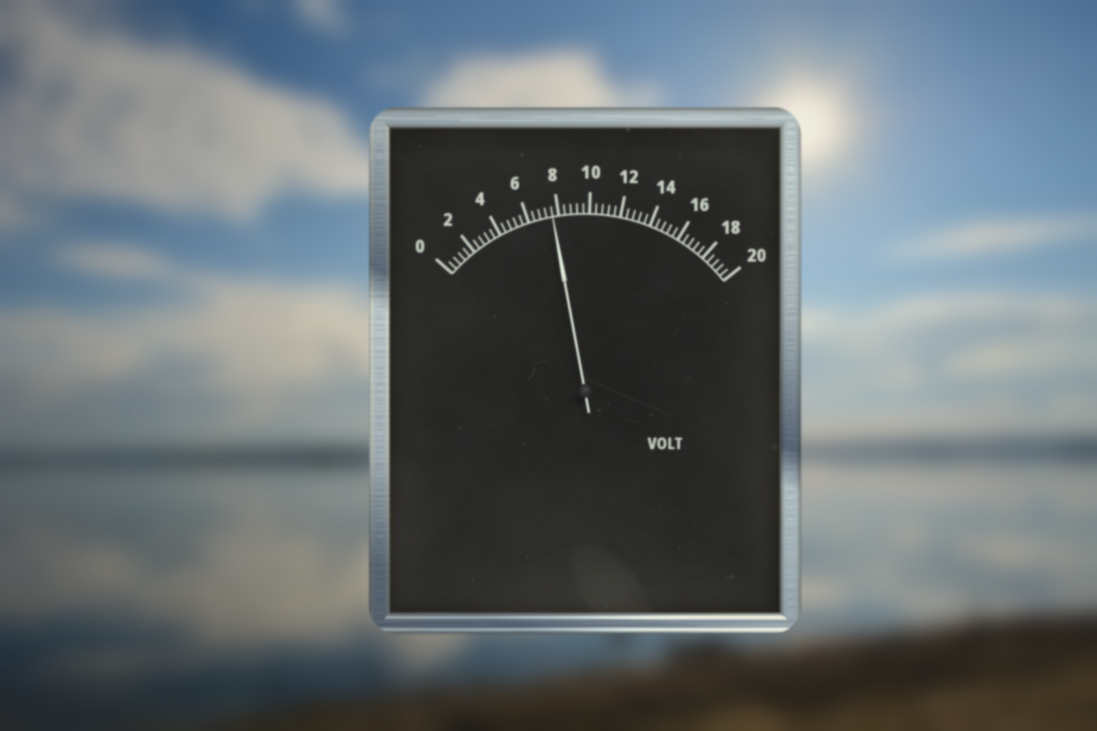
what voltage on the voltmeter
7.6 V
